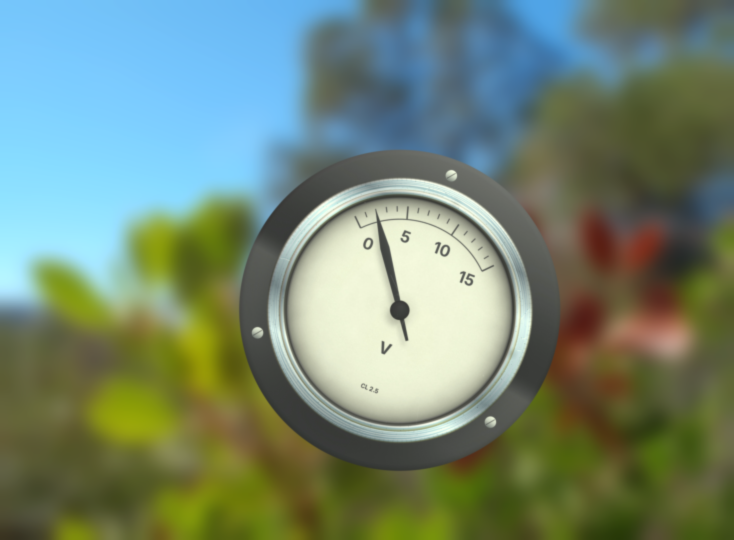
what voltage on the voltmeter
2 V
